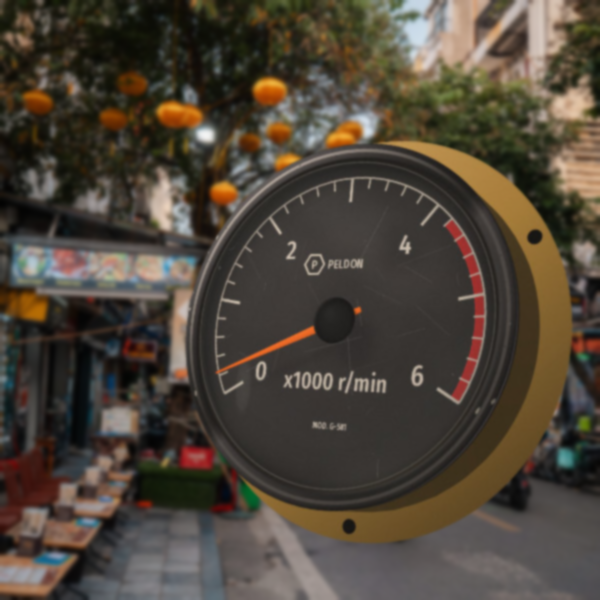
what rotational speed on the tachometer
200 rpm
